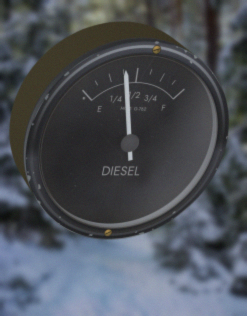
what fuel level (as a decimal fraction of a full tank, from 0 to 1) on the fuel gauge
0.375
